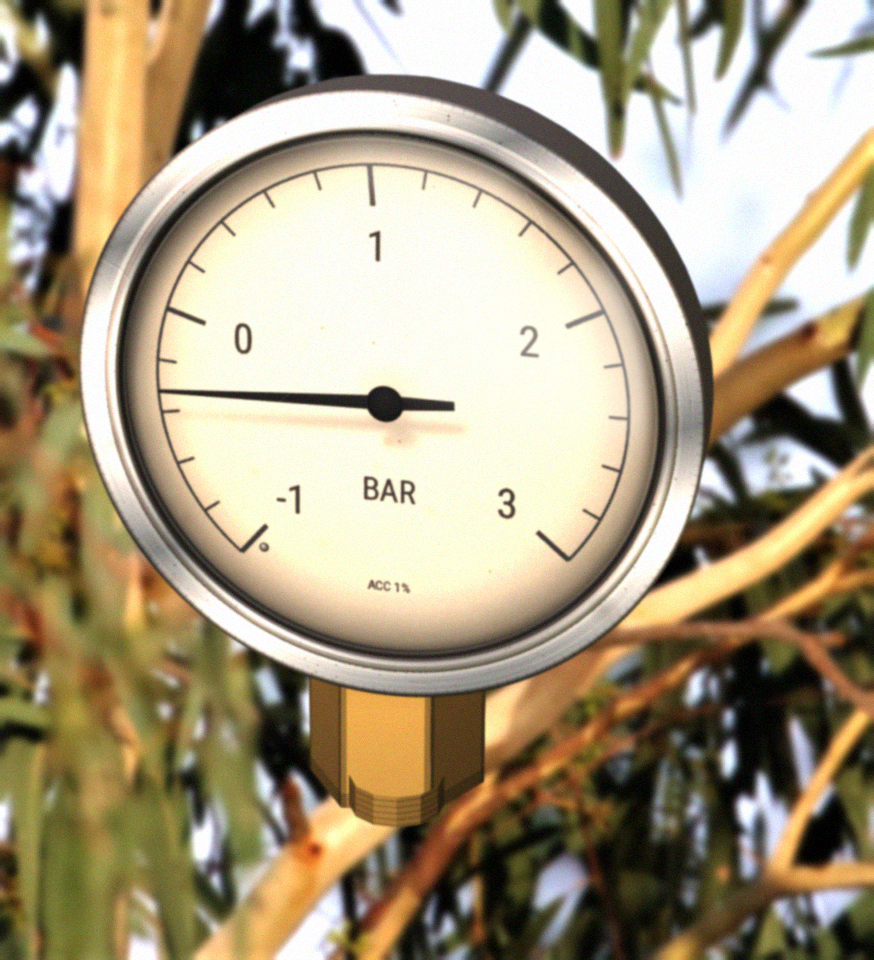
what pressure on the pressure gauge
-0.3 bar
